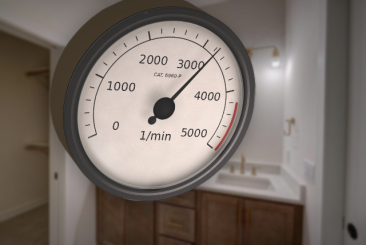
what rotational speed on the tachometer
3200 rpm
